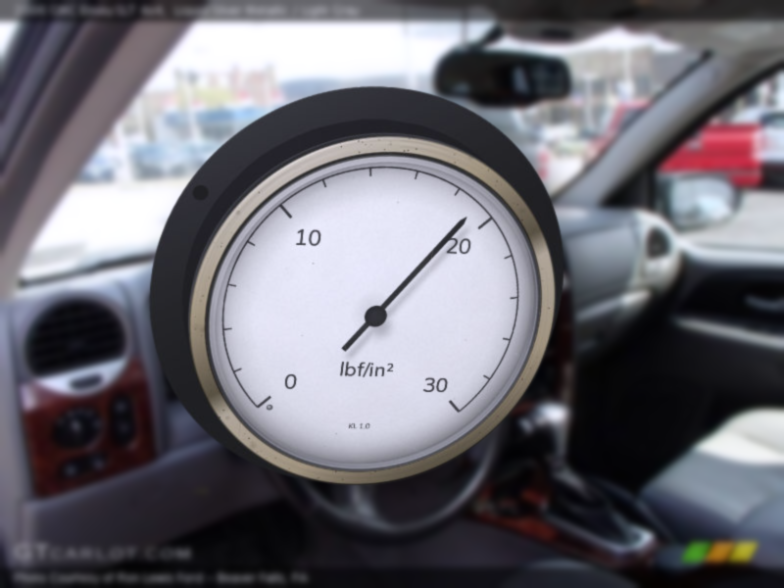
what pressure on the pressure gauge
19 psi
